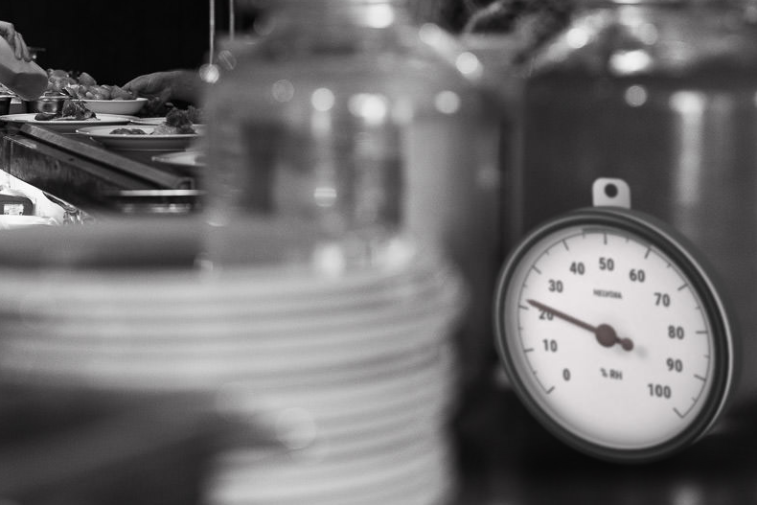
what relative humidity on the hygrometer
22.5 %
